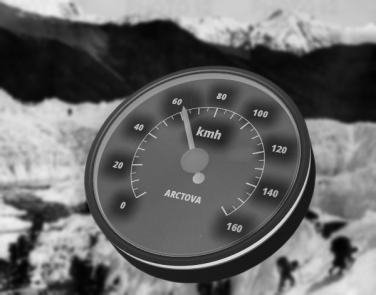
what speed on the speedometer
62.5 km/h
